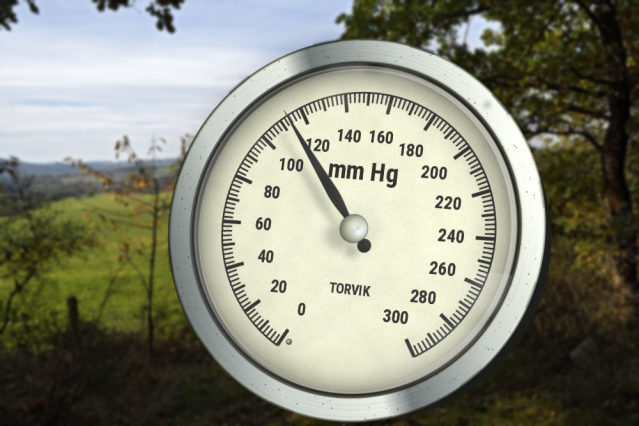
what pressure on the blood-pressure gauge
114 mmHg
